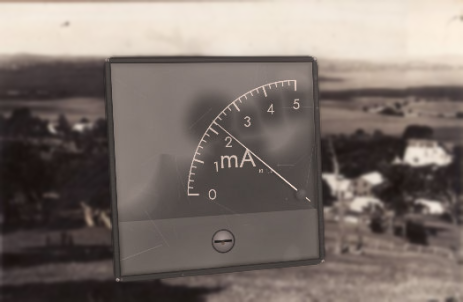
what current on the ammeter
2.2 mA
